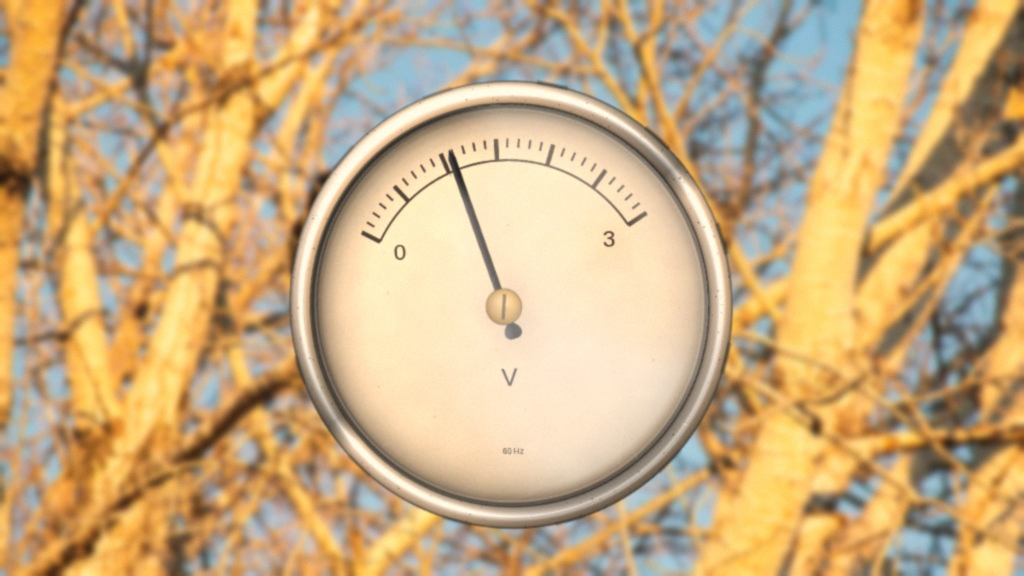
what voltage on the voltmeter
1.1 V
